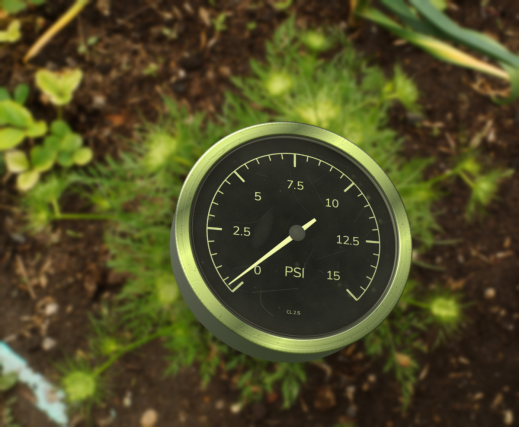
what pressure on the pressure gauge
0.25 psi
